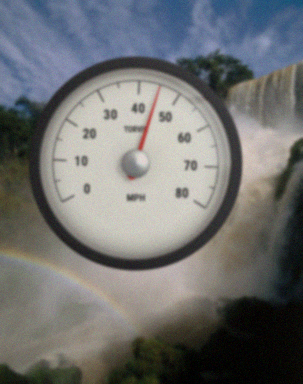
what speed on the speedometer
45 mph
